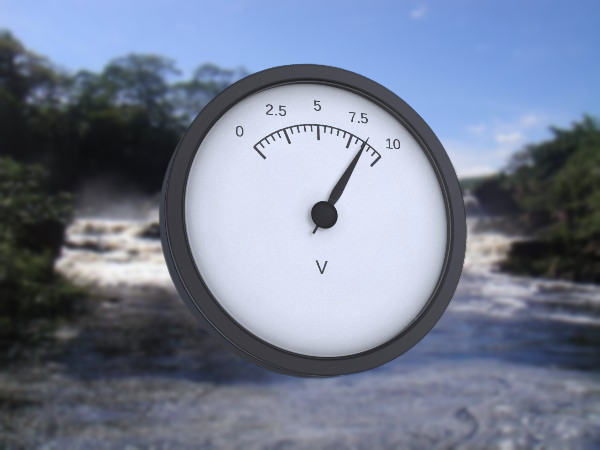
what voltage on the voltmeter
8.5 V
